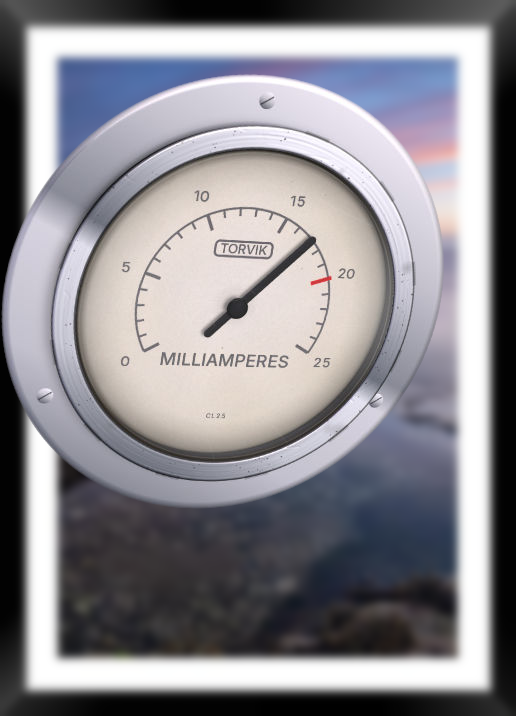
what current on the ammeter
17 mA
